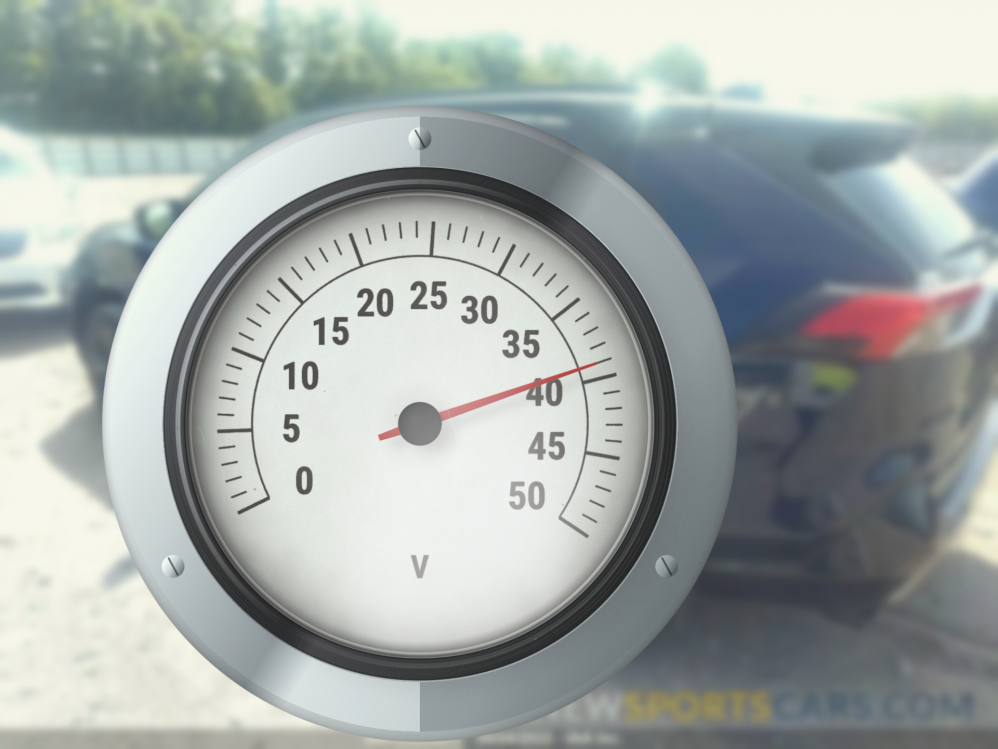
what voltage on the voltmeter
39 V
